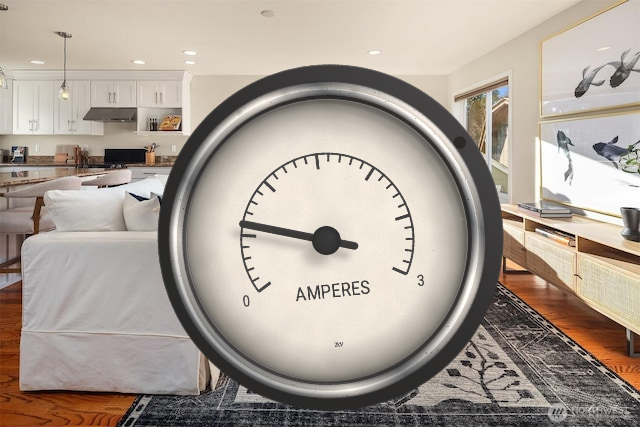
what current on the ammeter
0.6 A
